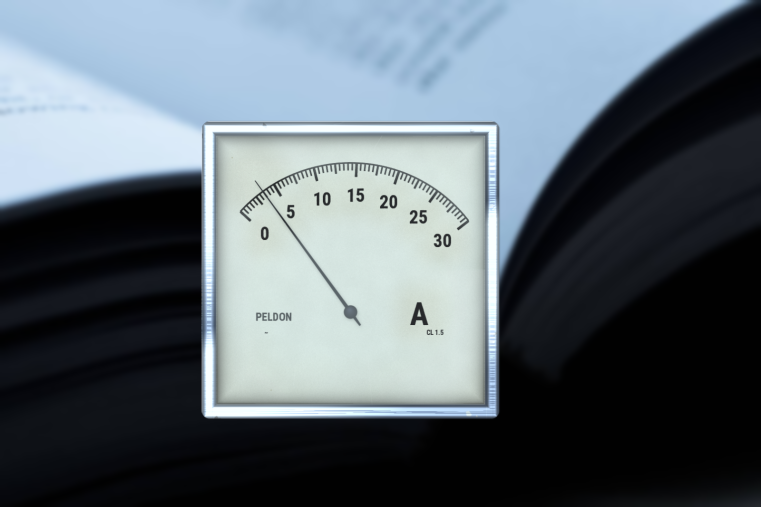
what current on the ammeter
3.5 A
